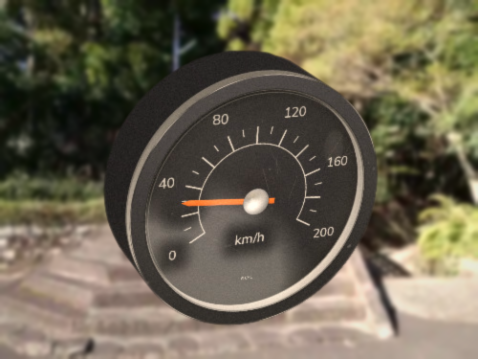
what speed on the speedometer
30 km/h
